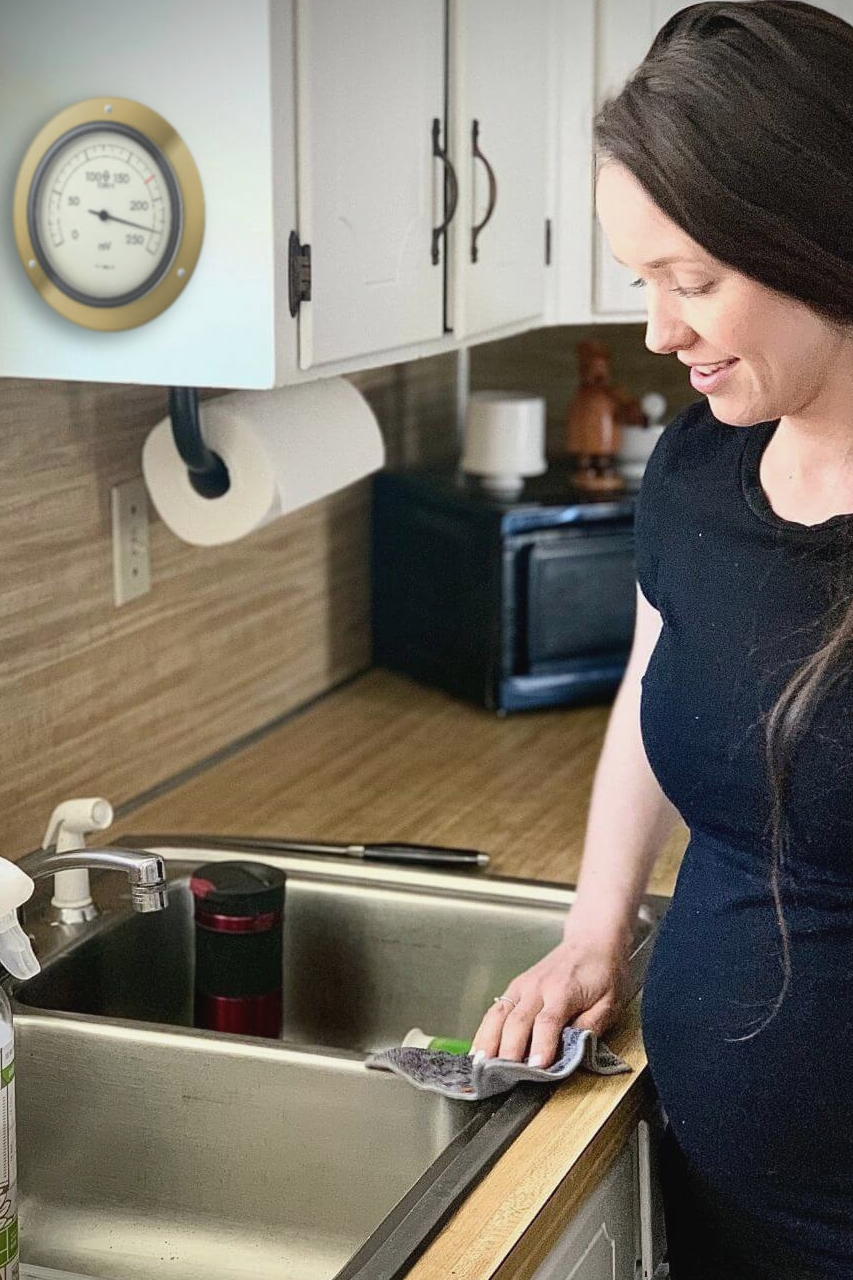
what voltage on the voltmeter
230 mV
